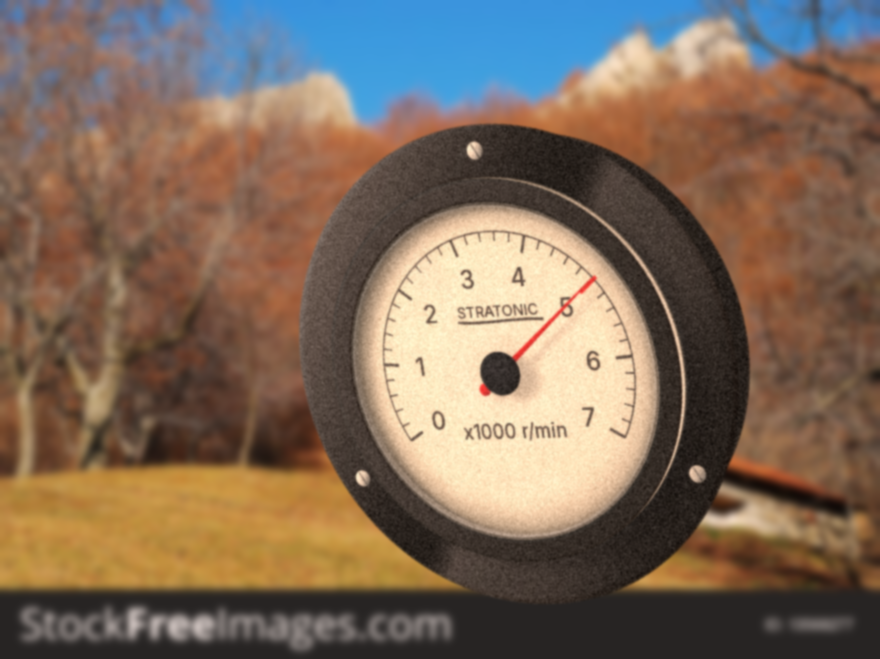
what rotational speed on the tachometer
5000 rpm
